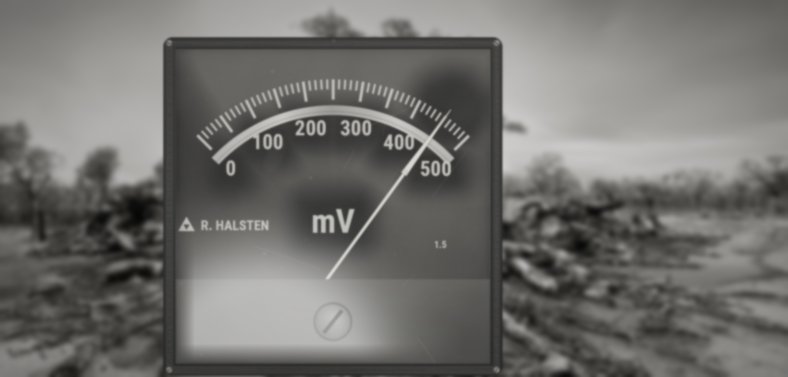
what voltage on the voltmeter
450 mV
